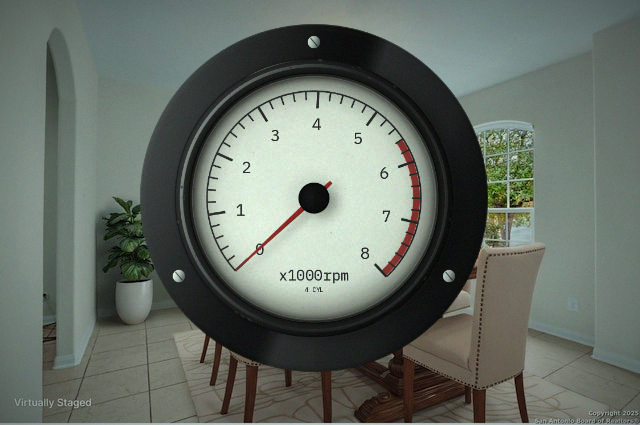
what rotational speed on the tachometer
0 rpm
